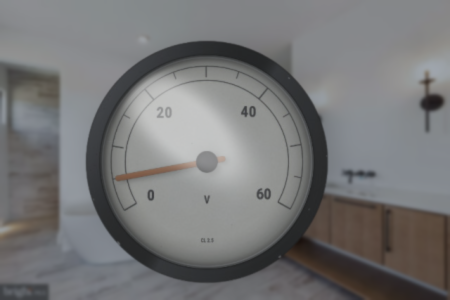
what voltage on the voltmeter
5 V
